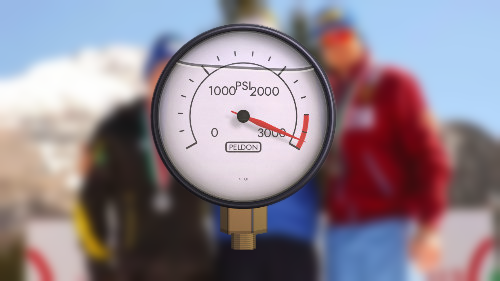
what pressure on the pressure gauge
2900 psi
